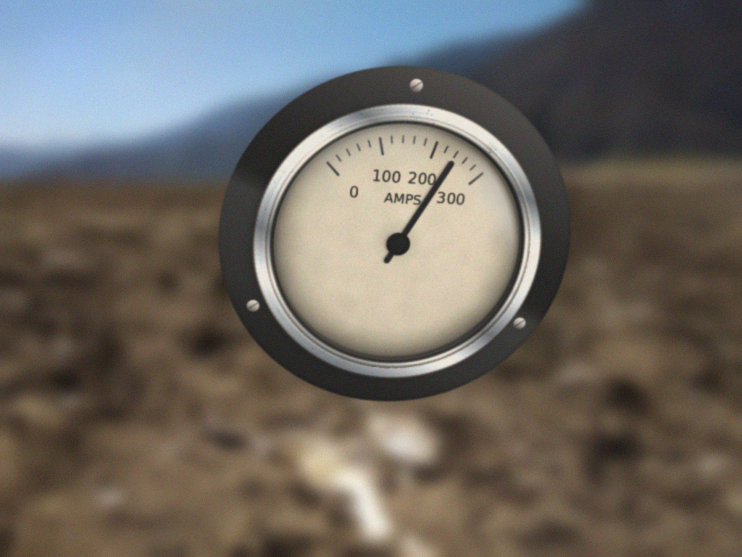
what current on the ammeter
240 A
